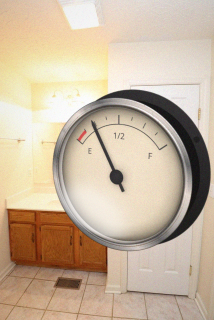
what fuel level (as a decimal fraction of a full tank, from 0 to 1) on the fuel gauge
0.25
